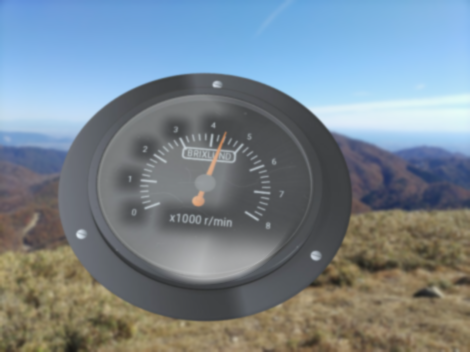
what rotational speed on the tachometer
4400 rpm
